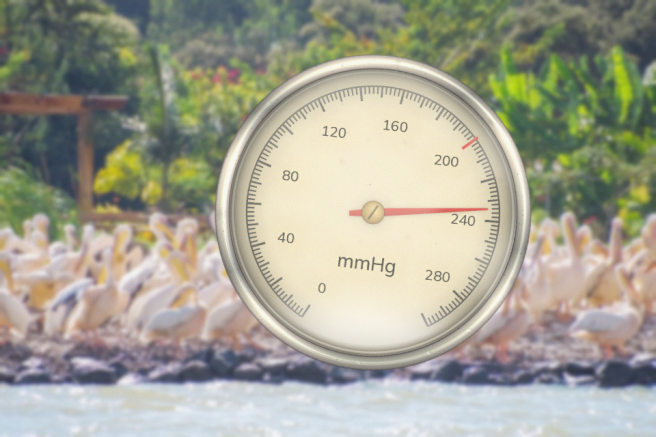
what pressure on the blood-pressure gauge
234 mmHg
